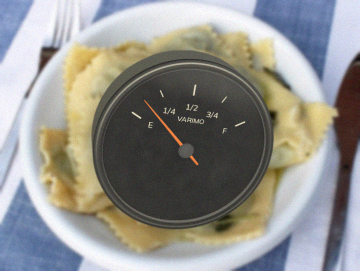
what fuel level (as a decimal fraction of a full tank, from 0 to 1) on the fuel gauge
0.125
